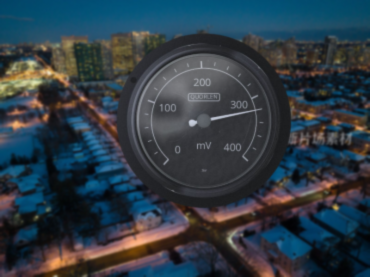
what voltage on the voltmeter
320 mV
